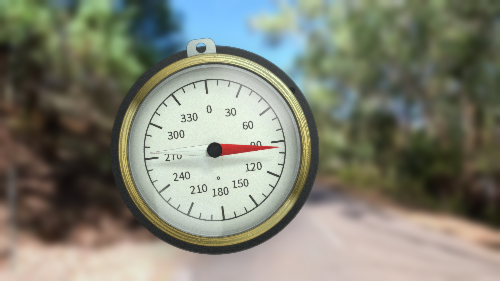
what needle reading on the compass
95 °
